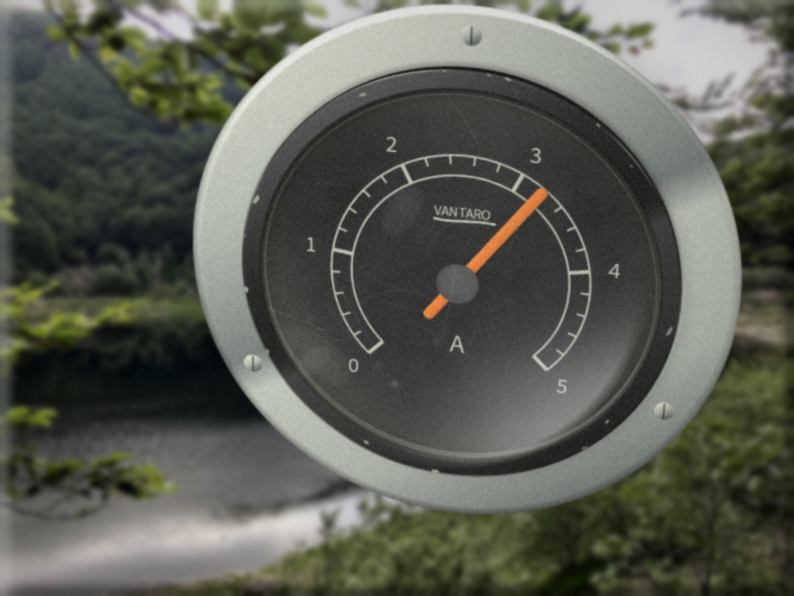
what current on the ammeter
3.2 A
